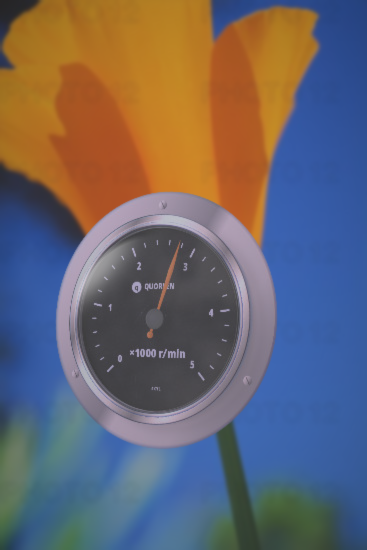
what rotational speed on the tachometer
2800 rpm
